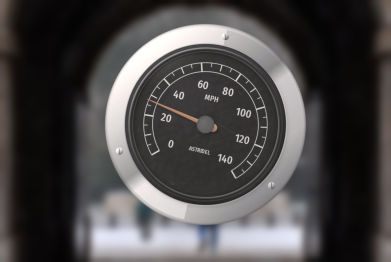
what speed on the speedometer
27.5 mph
